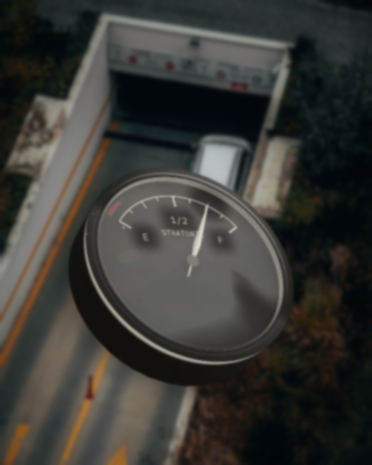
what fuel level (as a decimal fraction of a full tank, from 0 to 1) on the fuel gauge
0.75
